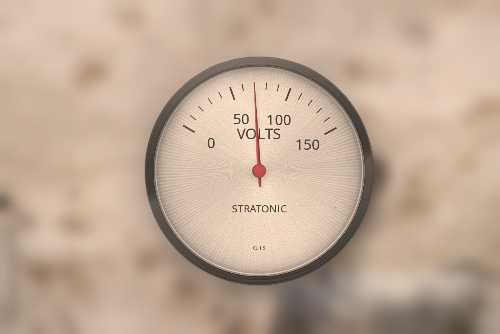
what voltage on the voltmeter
70 V
